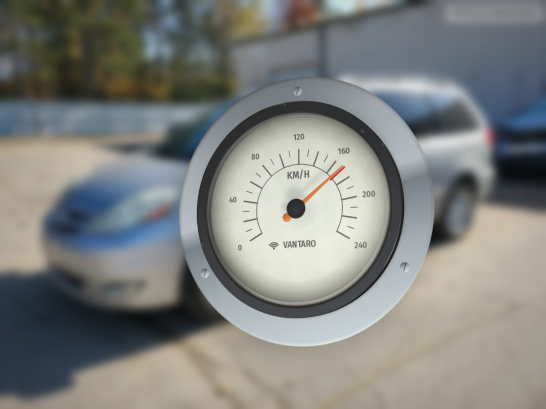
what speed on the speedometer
170 km/h
